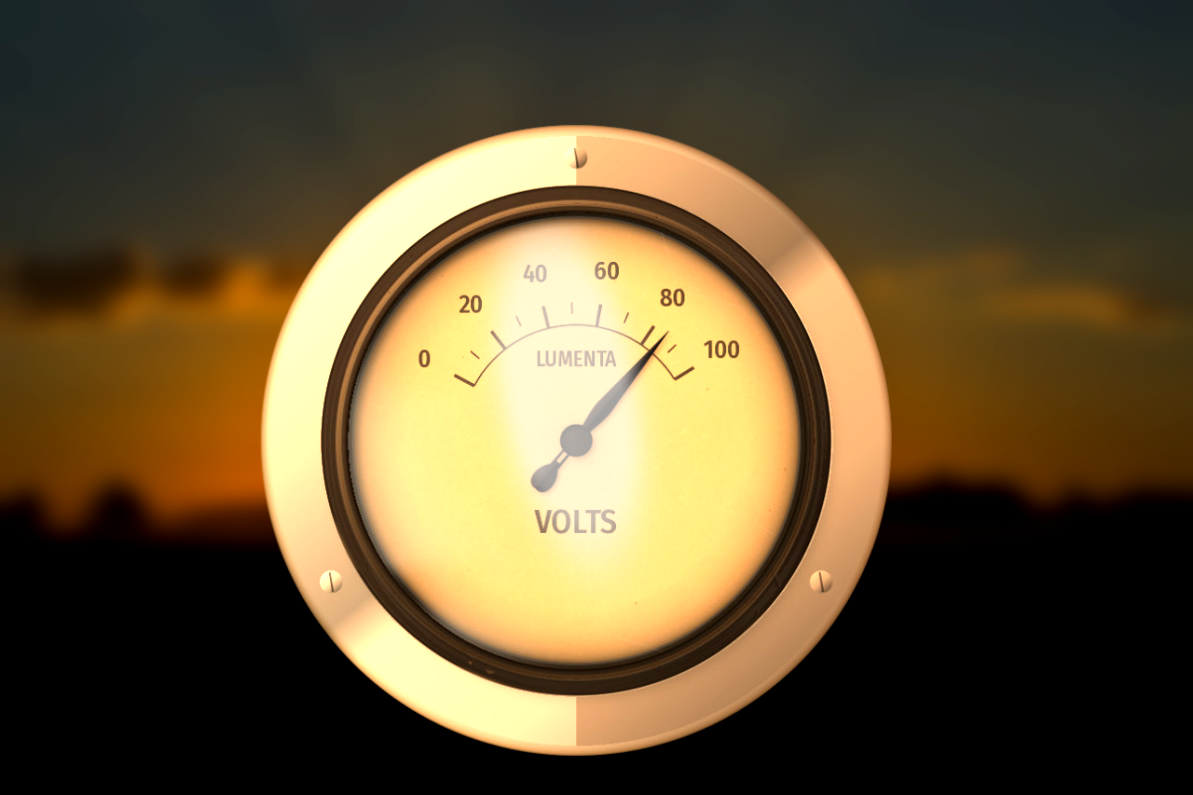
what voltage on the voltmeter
85 V
